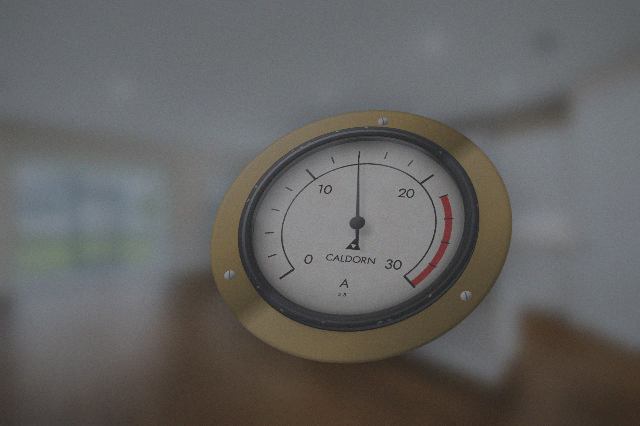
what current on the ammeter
14 A
